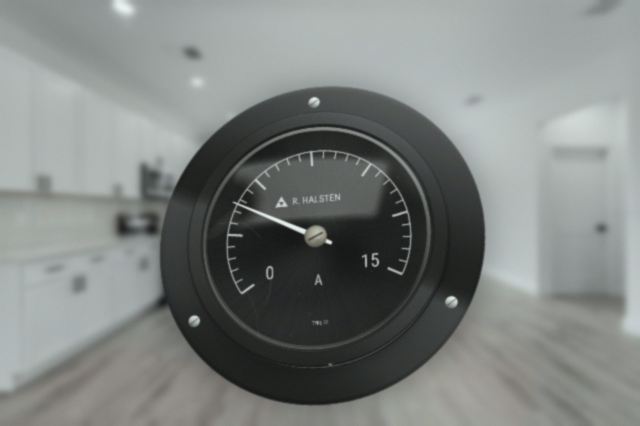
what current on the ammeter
3.75 A
